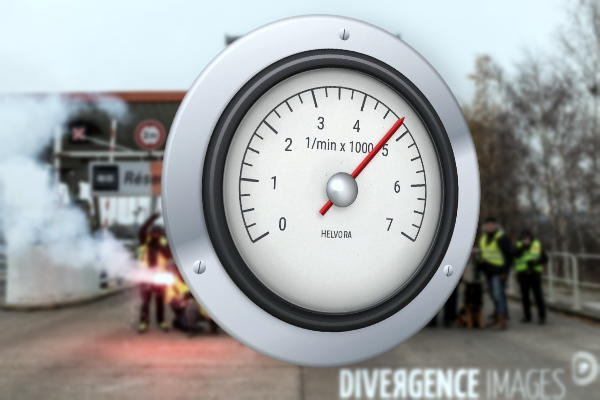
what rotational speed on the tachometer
4750 rpm
